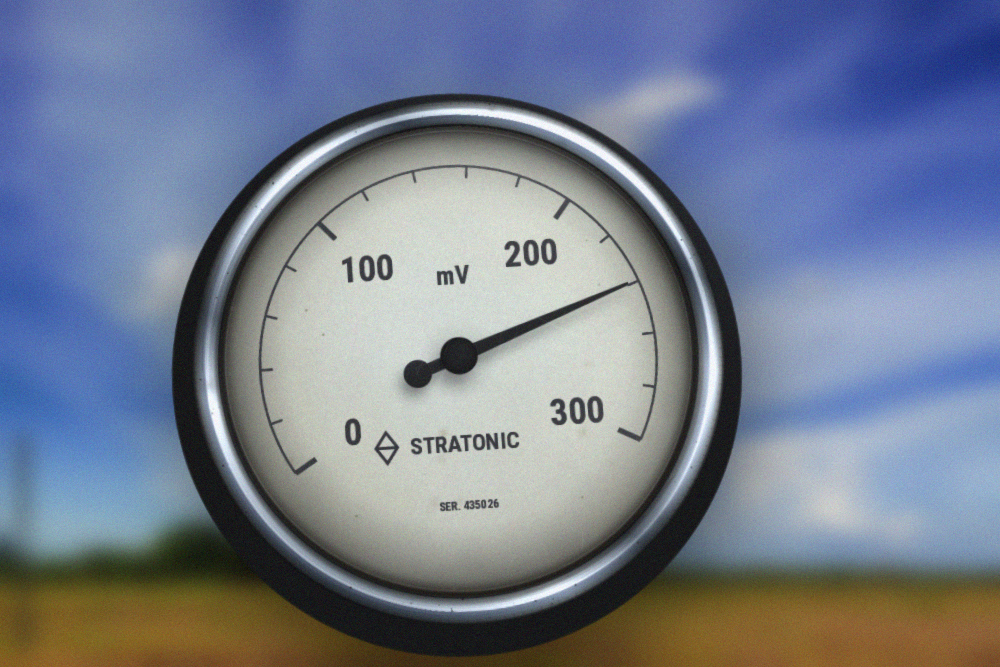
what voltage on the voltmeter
240 mV
